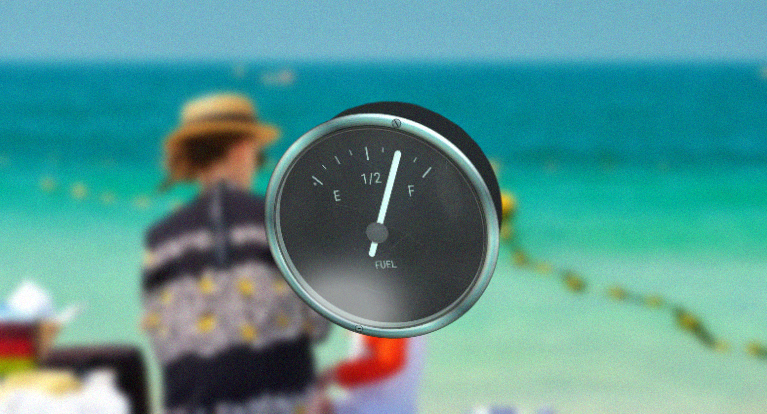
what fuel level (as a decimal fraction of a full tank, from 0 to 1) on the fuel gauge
0.75
